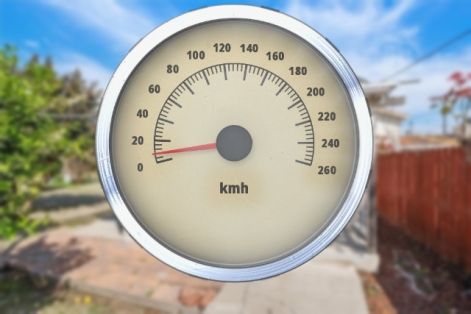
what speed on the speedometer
8 km/h
